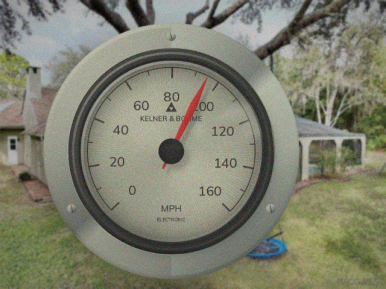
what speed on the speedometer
95 mph
